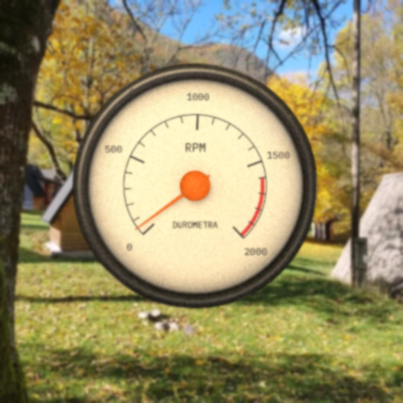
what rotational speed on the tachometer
50 rpm
